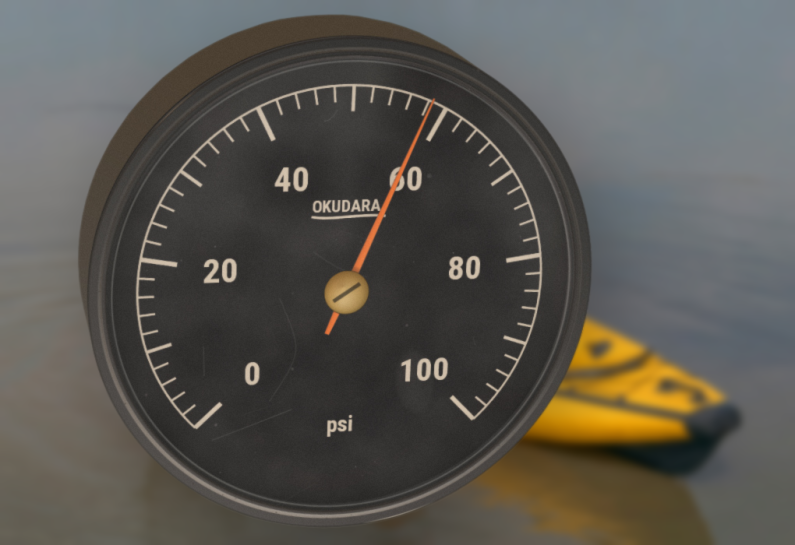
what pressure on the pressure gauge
58 psi
